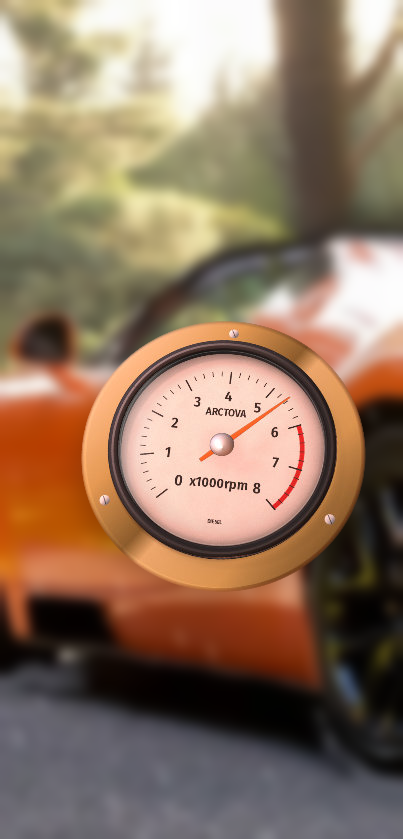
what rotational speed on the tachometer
5400 rpm
